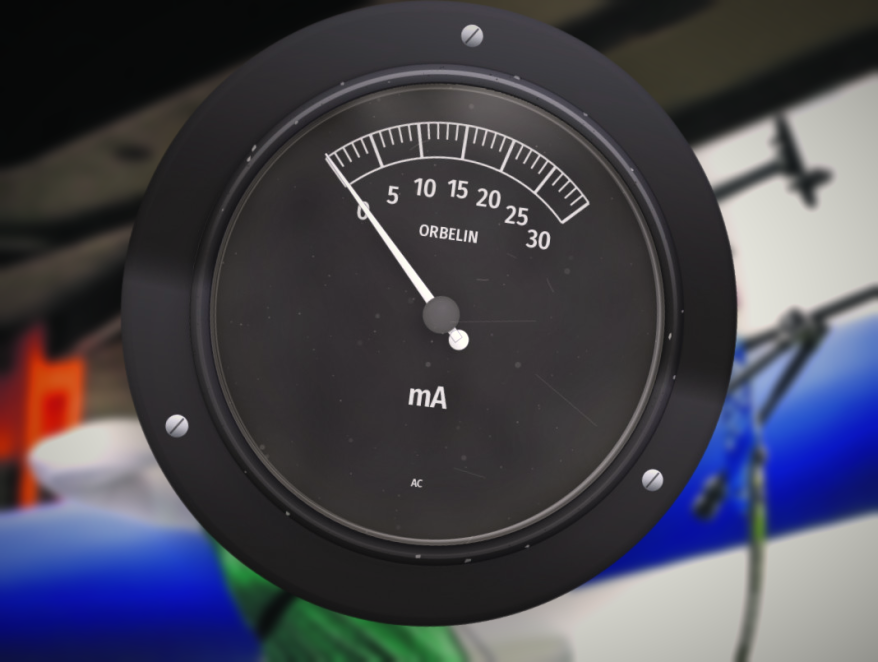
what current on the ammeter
0 mA
